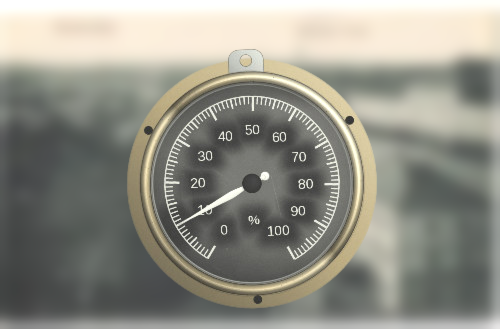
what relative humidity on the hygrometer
10 %
